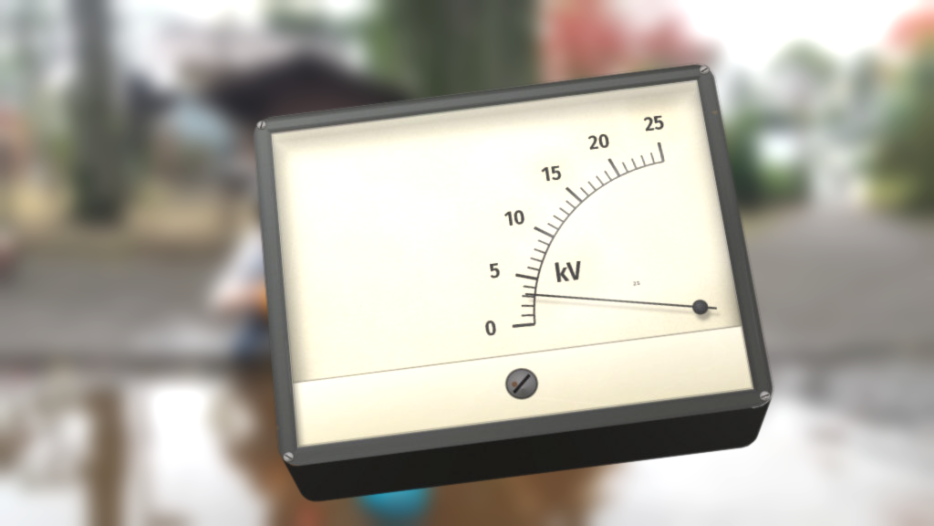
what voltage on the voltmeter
3 kV
